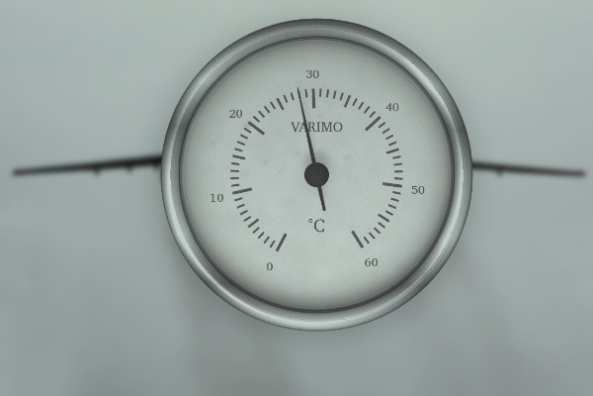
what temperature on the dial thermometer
28 °C
